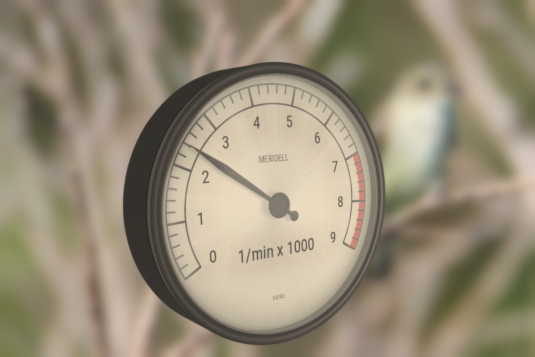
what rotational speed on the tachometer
2400 rpm
